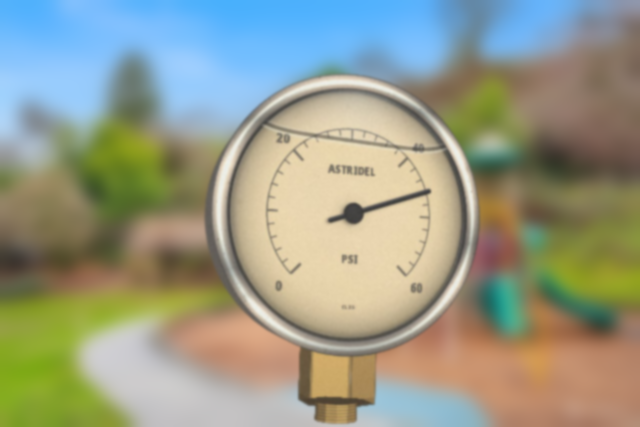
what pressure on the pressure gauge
46 psi
